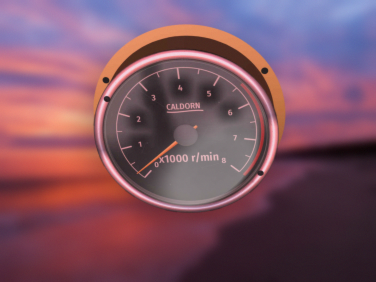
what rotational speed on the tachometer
250 rpm
